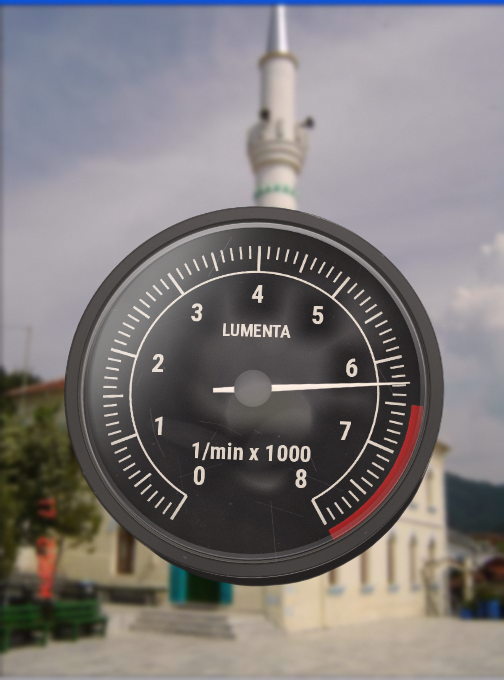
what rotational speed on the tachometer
6300 rpm
